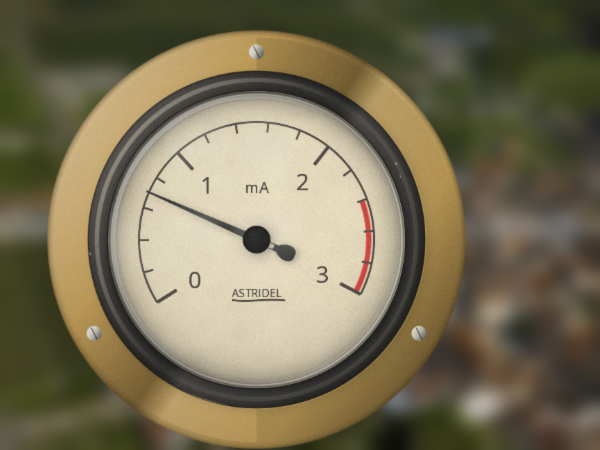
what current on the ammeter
0.7 mA
